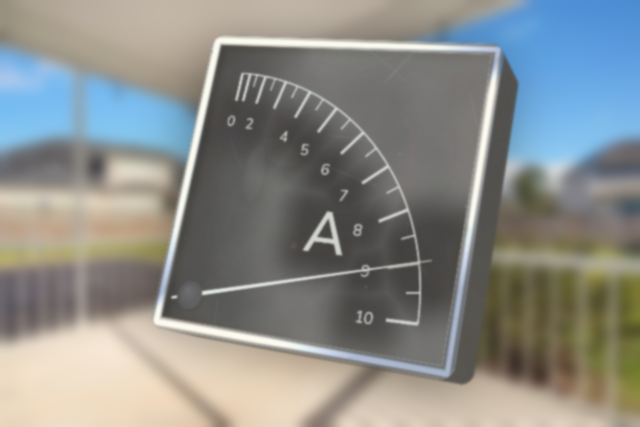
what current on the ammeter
9 A
